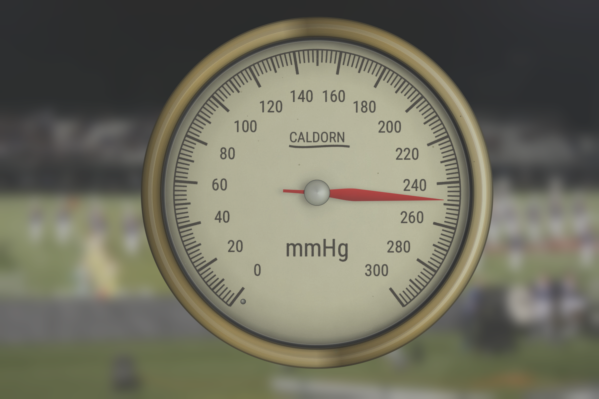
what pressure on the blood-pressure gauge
248 mmHg
